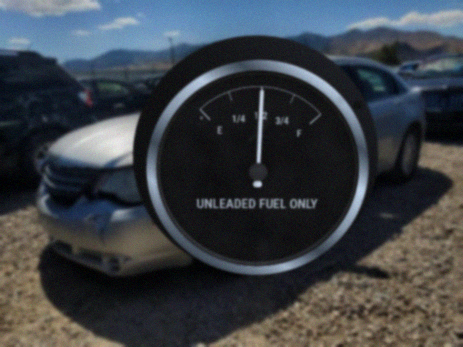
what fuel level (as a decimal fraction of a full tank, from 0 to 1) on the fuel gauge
0.5
